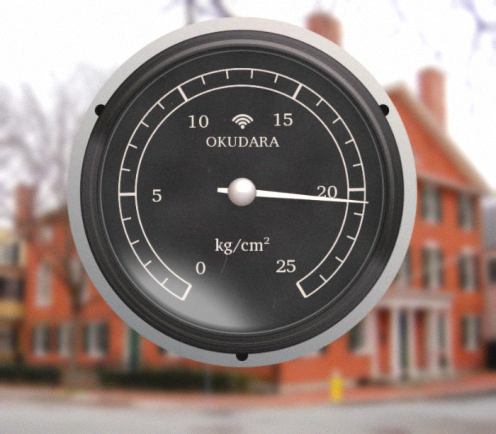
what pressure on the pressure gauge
20.5 kg/cm²
